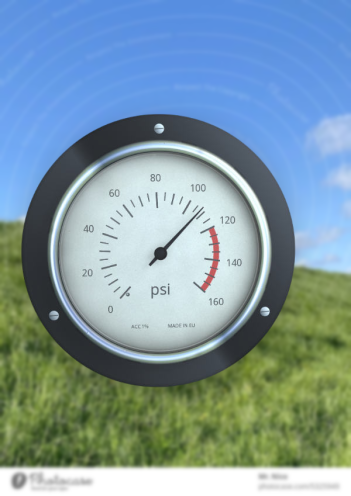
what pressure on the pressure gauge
107.5 psi
